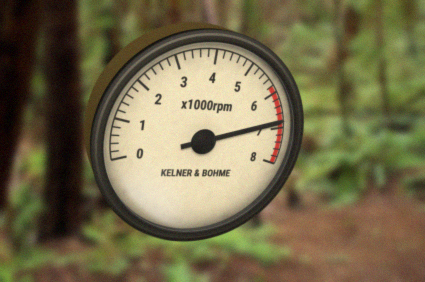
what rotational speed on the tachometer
6800 rpm
